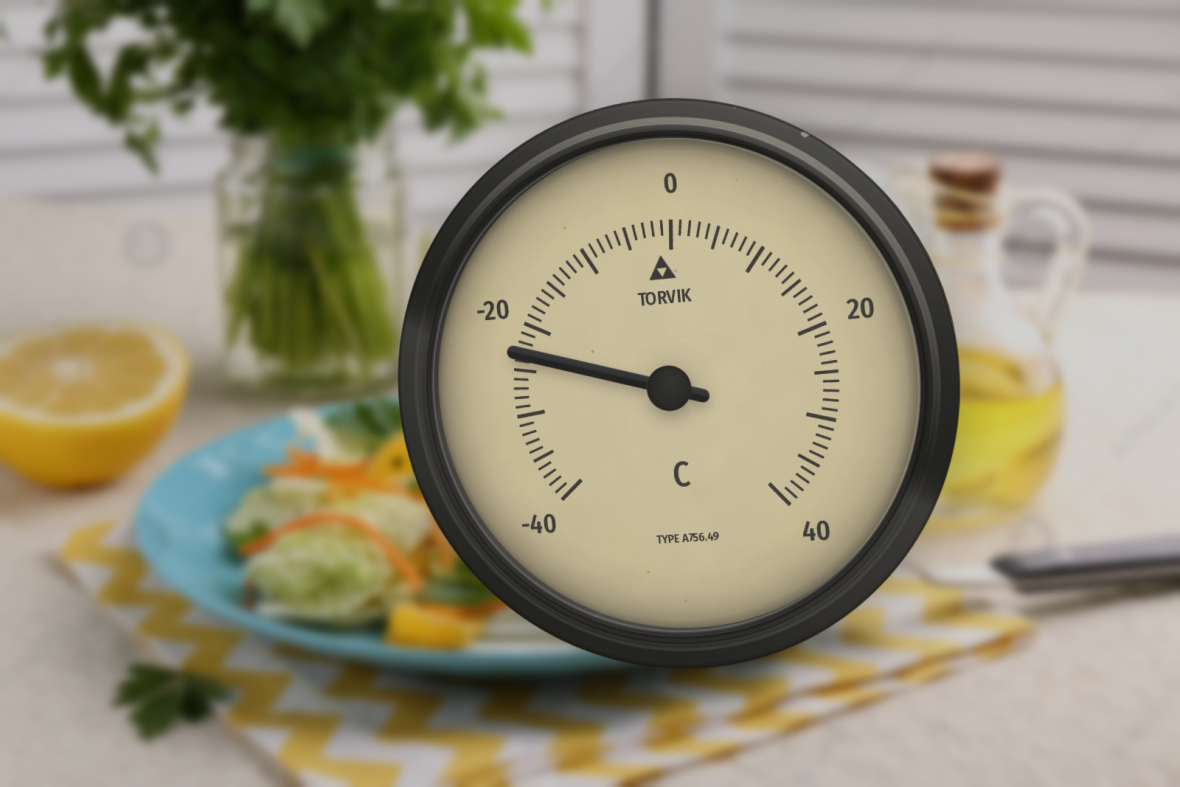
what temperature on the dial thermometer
-23 °C
